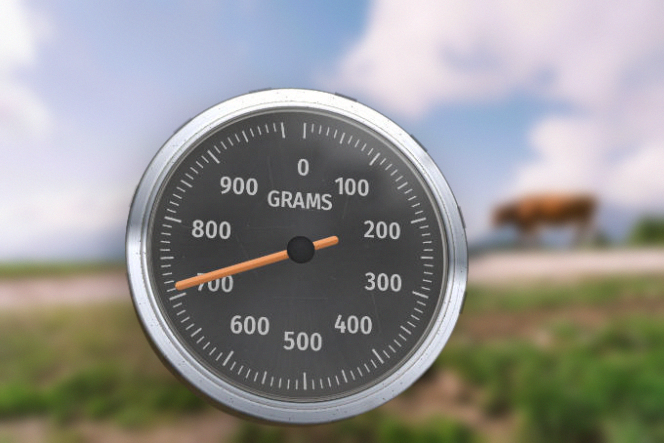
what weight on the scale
710 g
